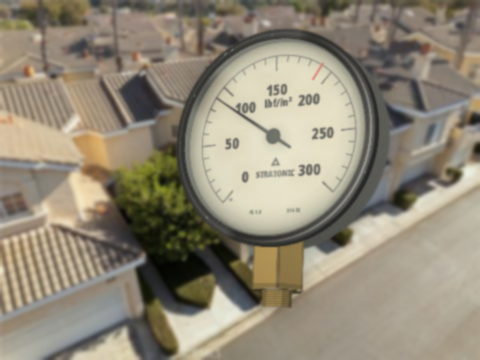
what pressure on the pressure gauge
90 psi
